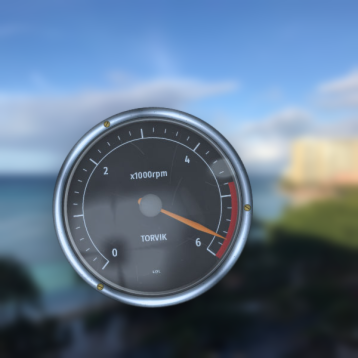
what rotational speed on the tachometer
5700 rpm
